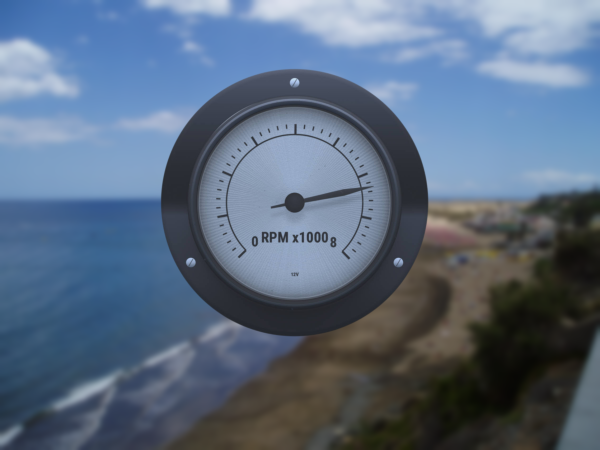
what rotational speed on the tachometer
6300 rpm
